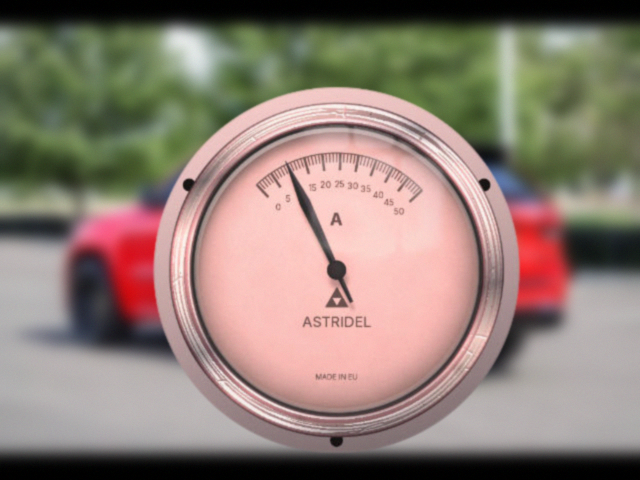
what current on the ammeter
10 A
